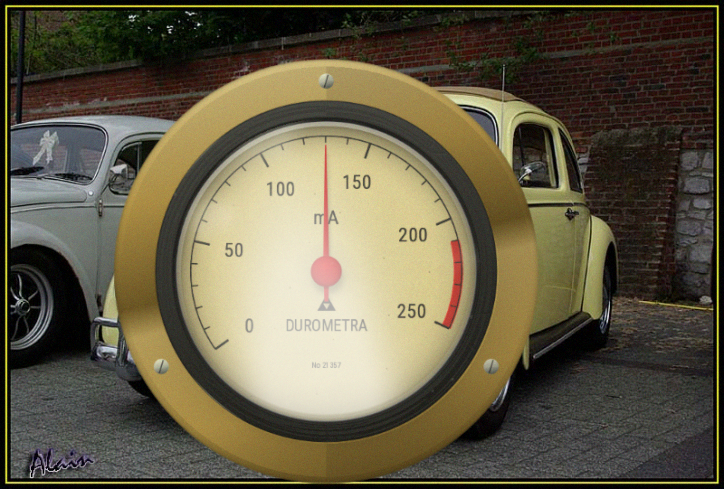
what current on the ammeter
130 mA
